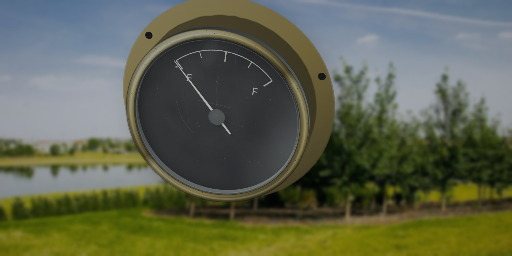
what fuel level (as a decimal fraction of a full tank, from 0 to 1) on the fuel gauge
0
